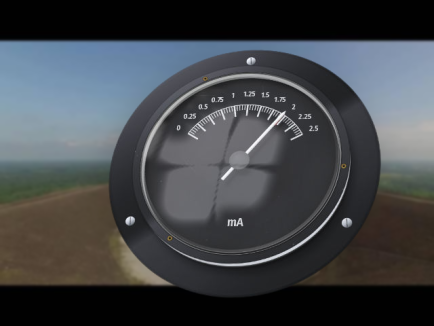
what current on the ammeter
2 mA
